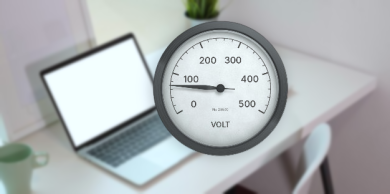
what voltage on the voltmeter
70 V
